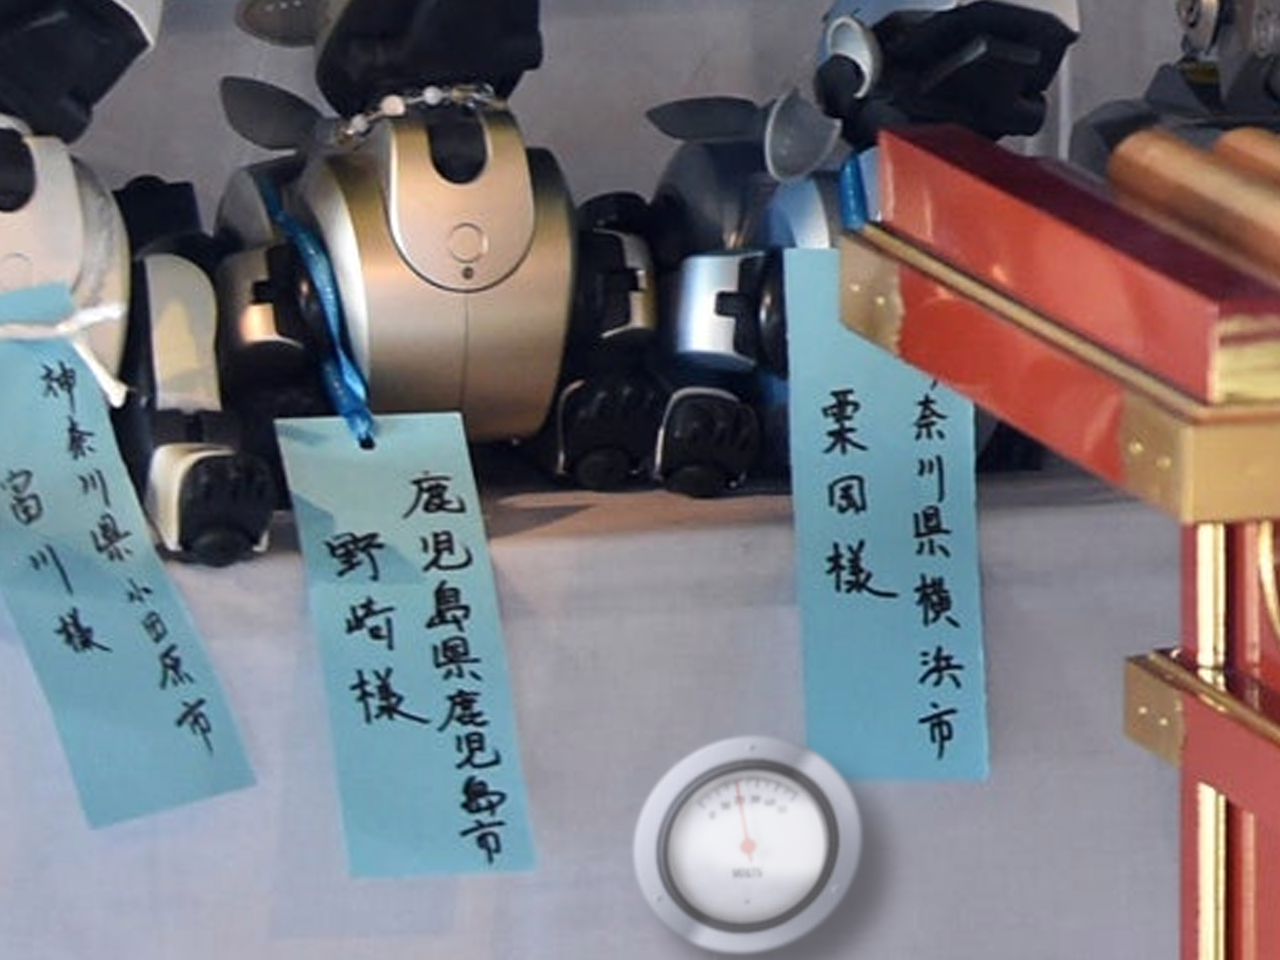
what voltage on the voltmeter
20 V
